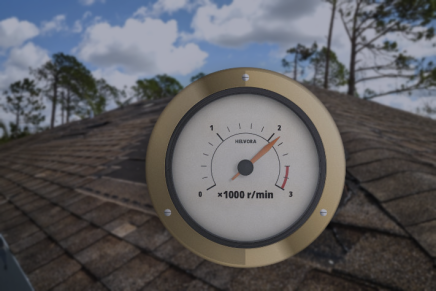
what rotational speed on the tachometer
2100 rpm
